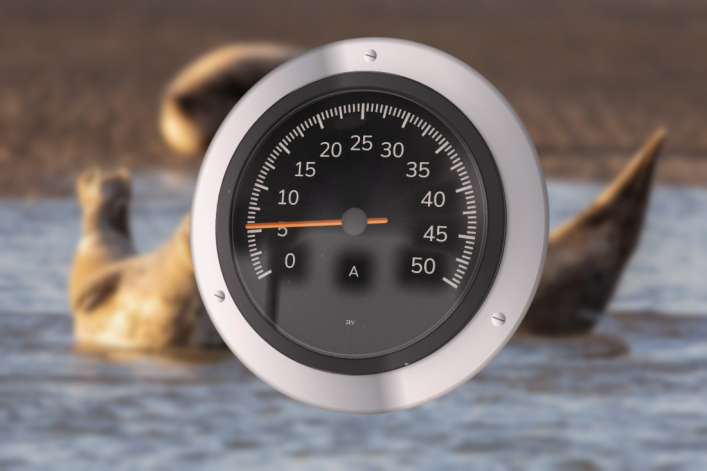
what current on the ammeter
5.5 A
